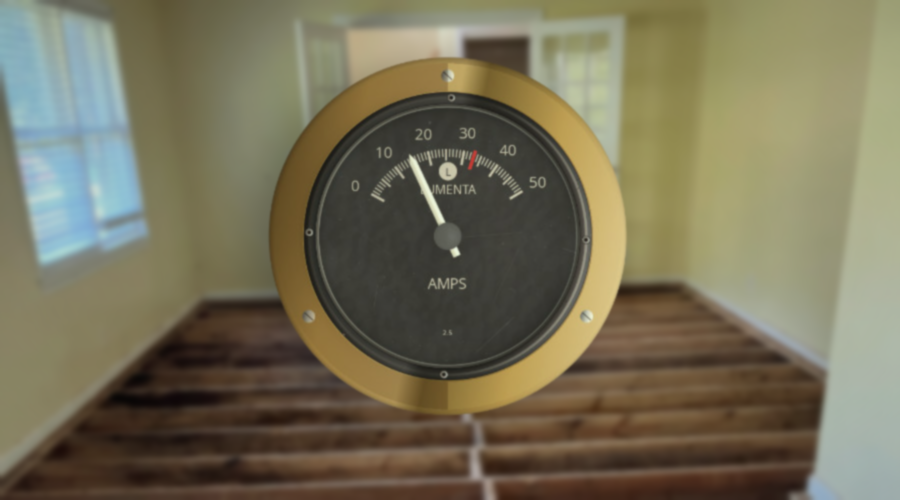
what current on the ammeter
15 A
